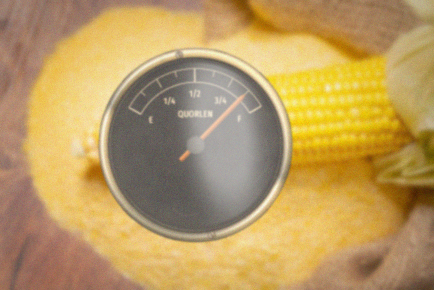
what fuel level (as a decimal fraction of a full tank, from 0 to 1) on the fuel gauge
0.875
